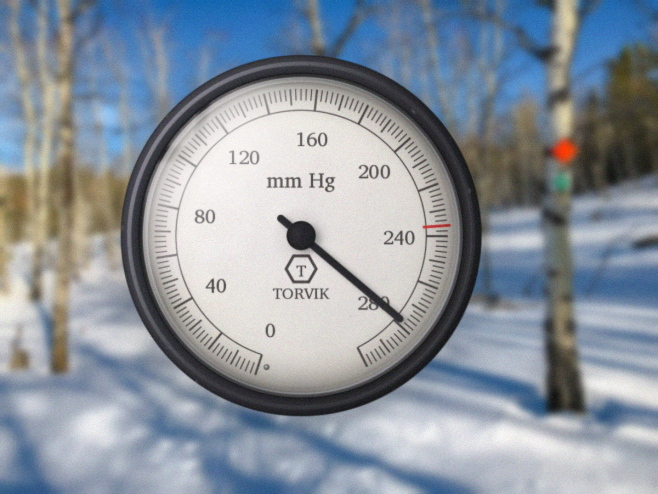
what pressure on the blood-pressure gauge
278 mmHg
